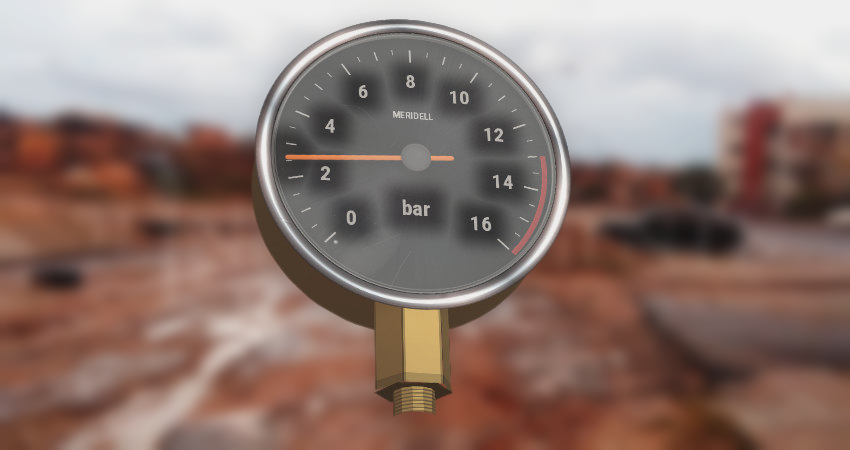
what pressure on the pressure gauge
2.5 bar
